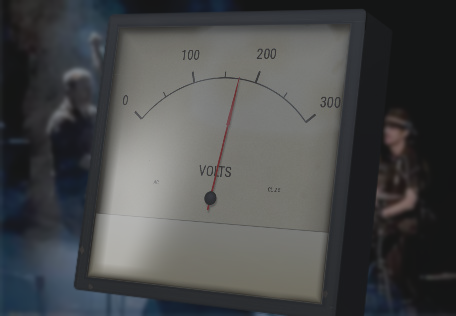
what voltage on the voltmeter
175 V
